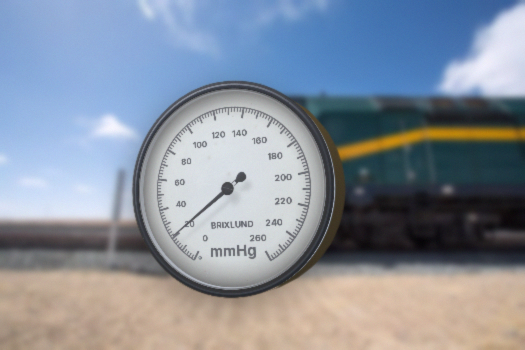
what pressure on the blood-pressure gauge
20 mmHg
